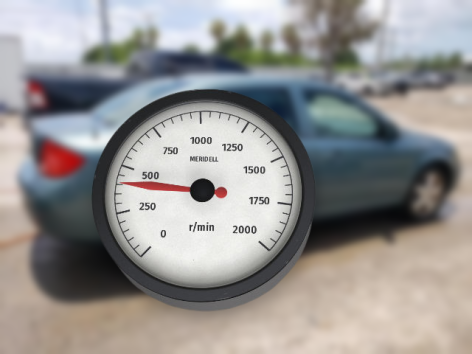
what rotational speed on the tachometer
400 rpm
